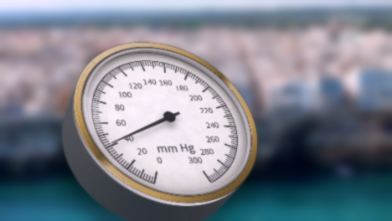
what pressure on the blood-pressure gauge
40 mmHg
